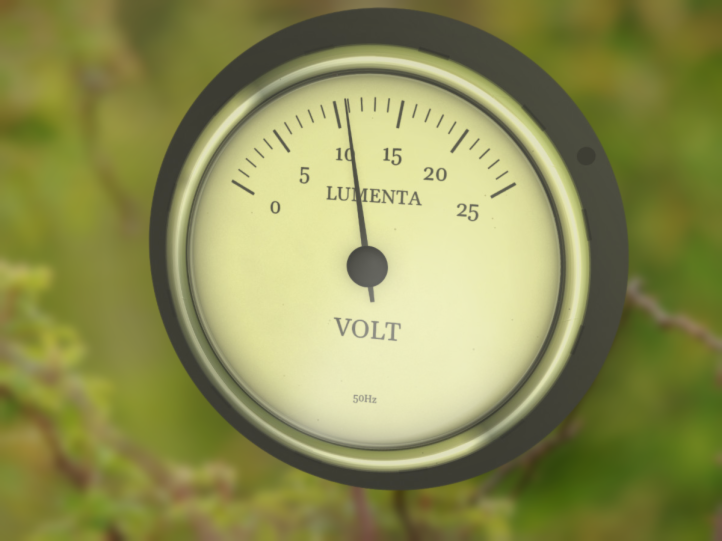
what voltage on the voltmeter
11 V
